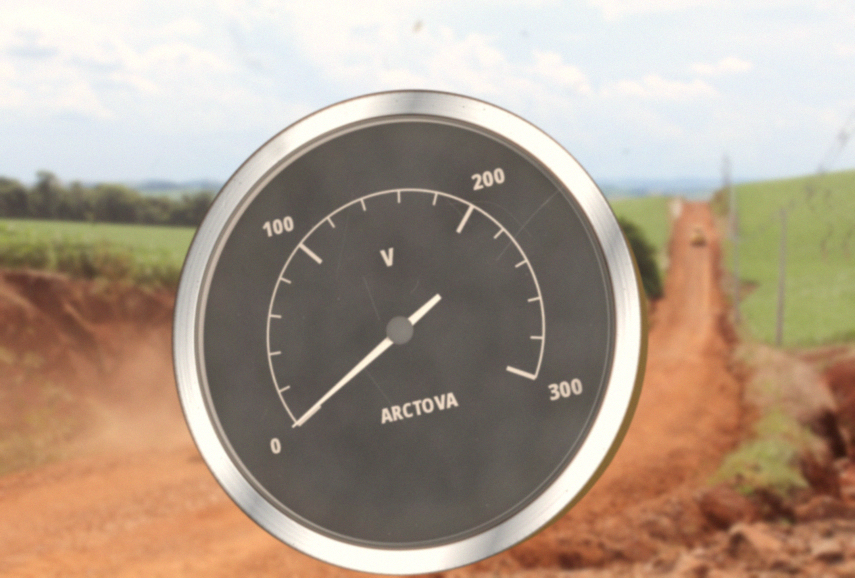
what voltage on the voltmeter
0 V
